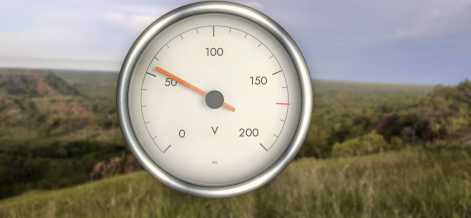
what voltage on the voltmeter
55 V
